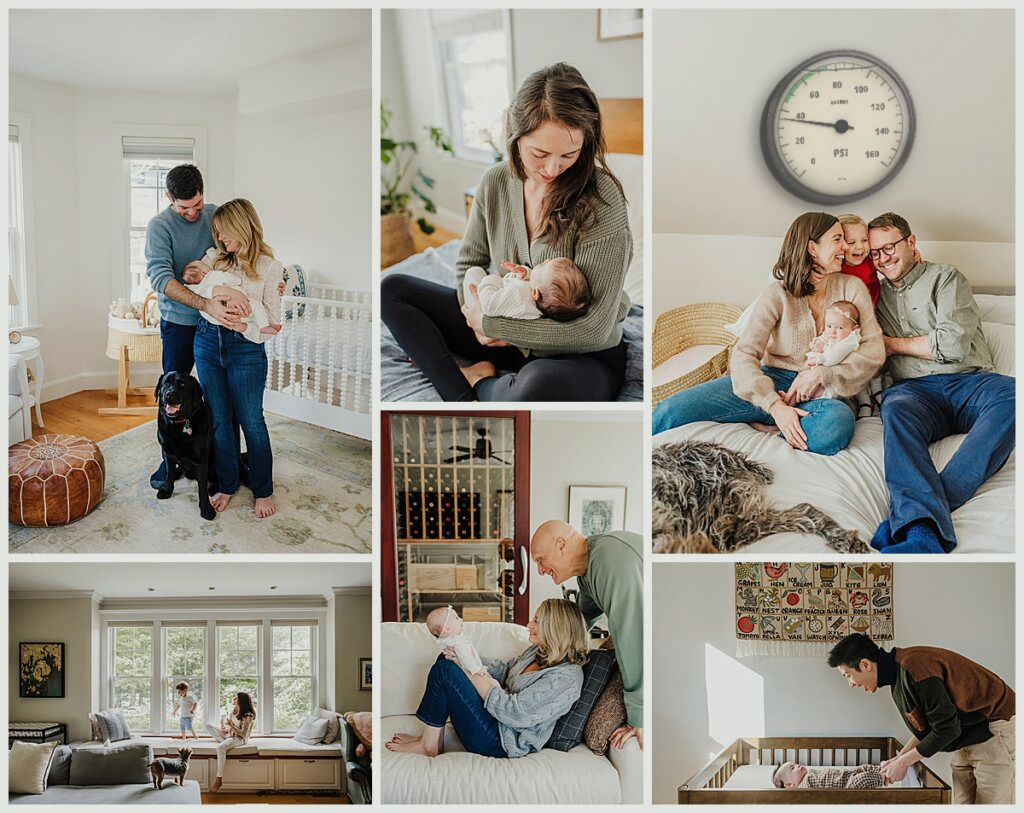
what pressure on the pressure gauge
35 psi
